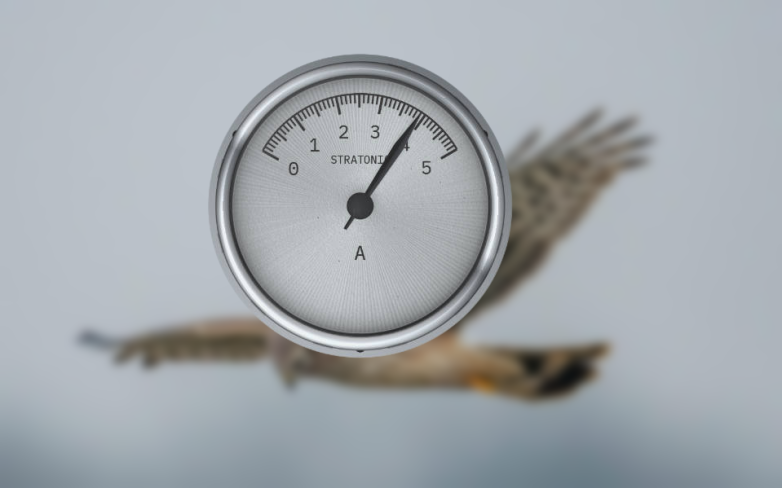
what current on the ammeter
3.9 A
